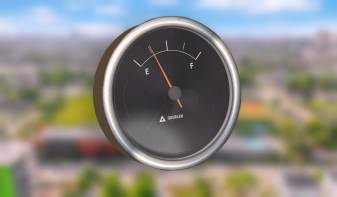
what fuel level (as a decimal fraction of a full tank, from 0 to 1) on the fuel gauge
0.25
